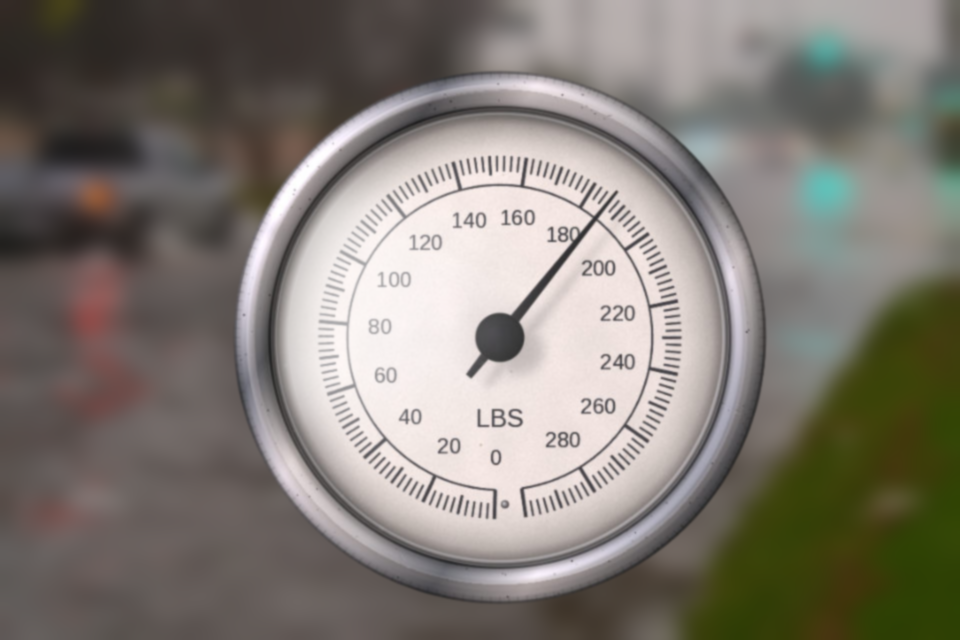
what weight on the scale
186 lb
